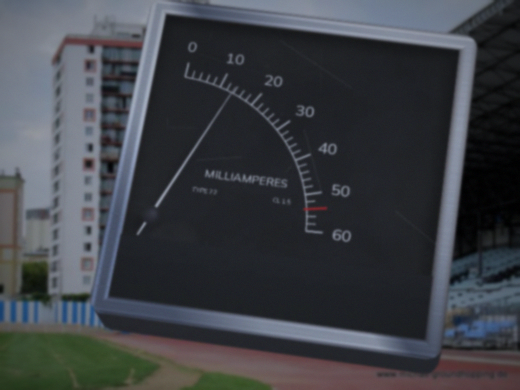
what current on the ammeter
14 mA
